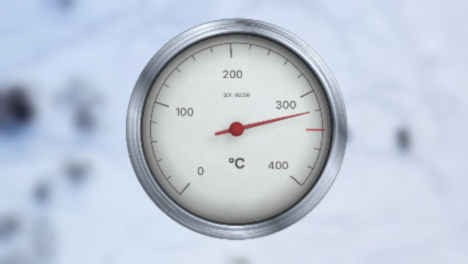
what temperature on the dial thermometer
320 °C
